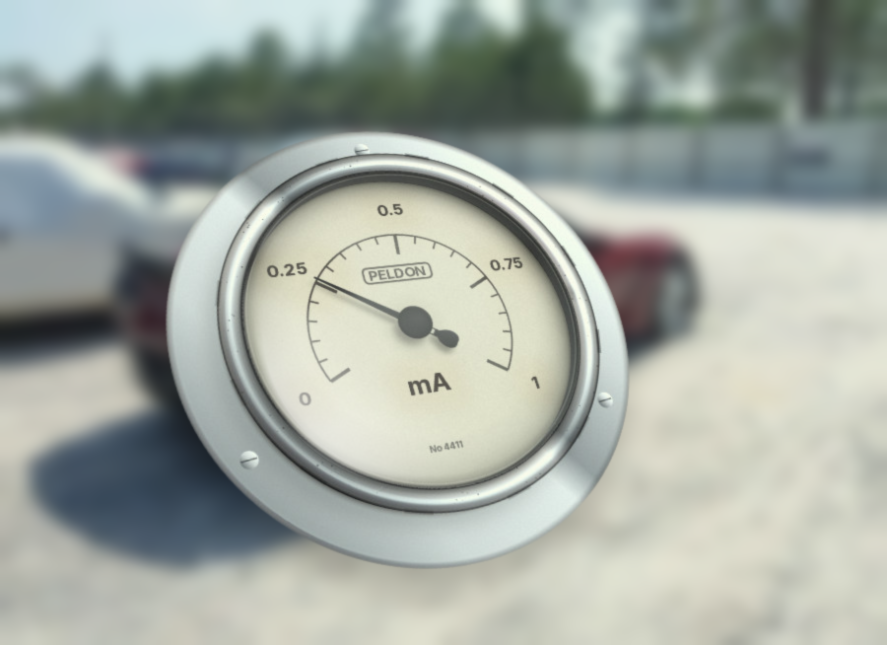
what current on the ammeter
0.25 mA
